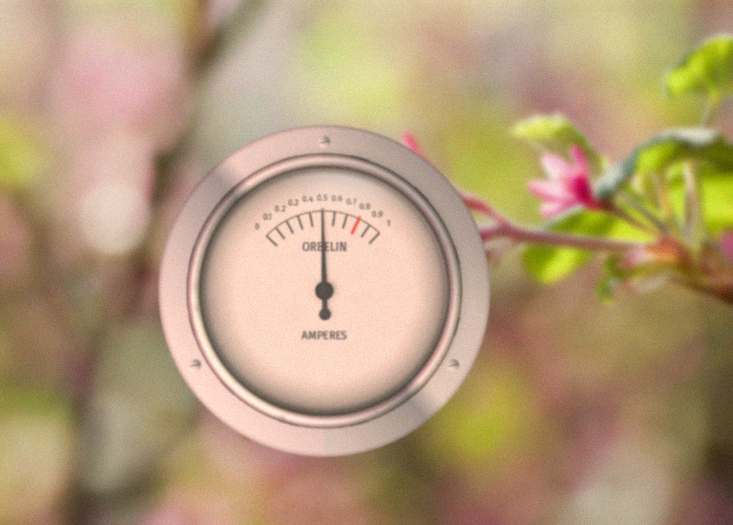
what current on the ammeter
0.5 A
